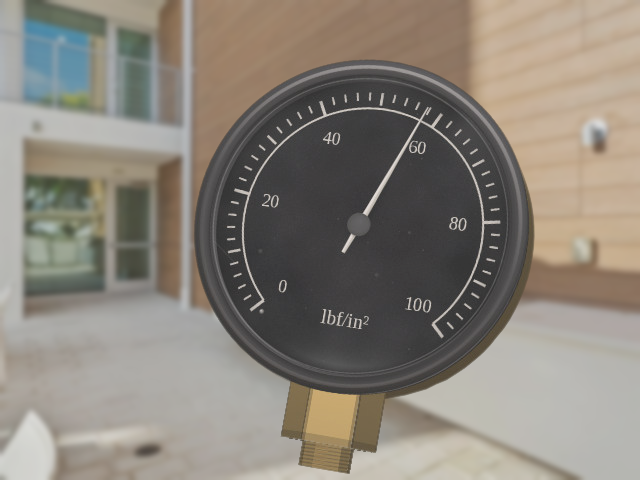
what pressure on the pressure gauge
58 psi
